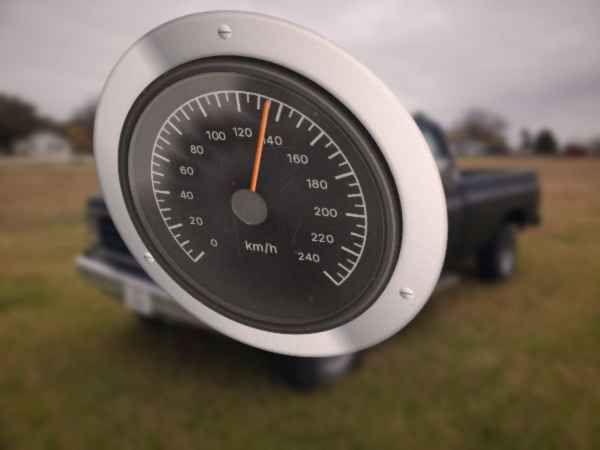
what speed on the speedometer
135 km/h
